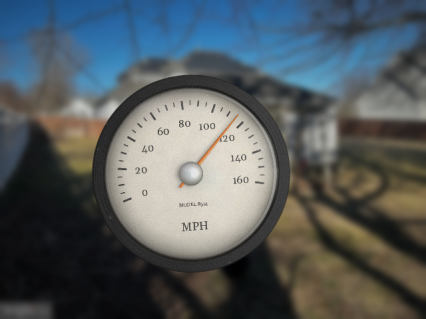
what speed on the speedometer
115 mph
